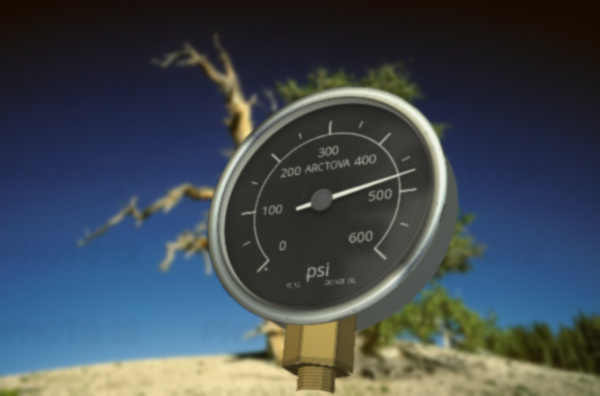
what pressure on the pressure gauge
475 psi
